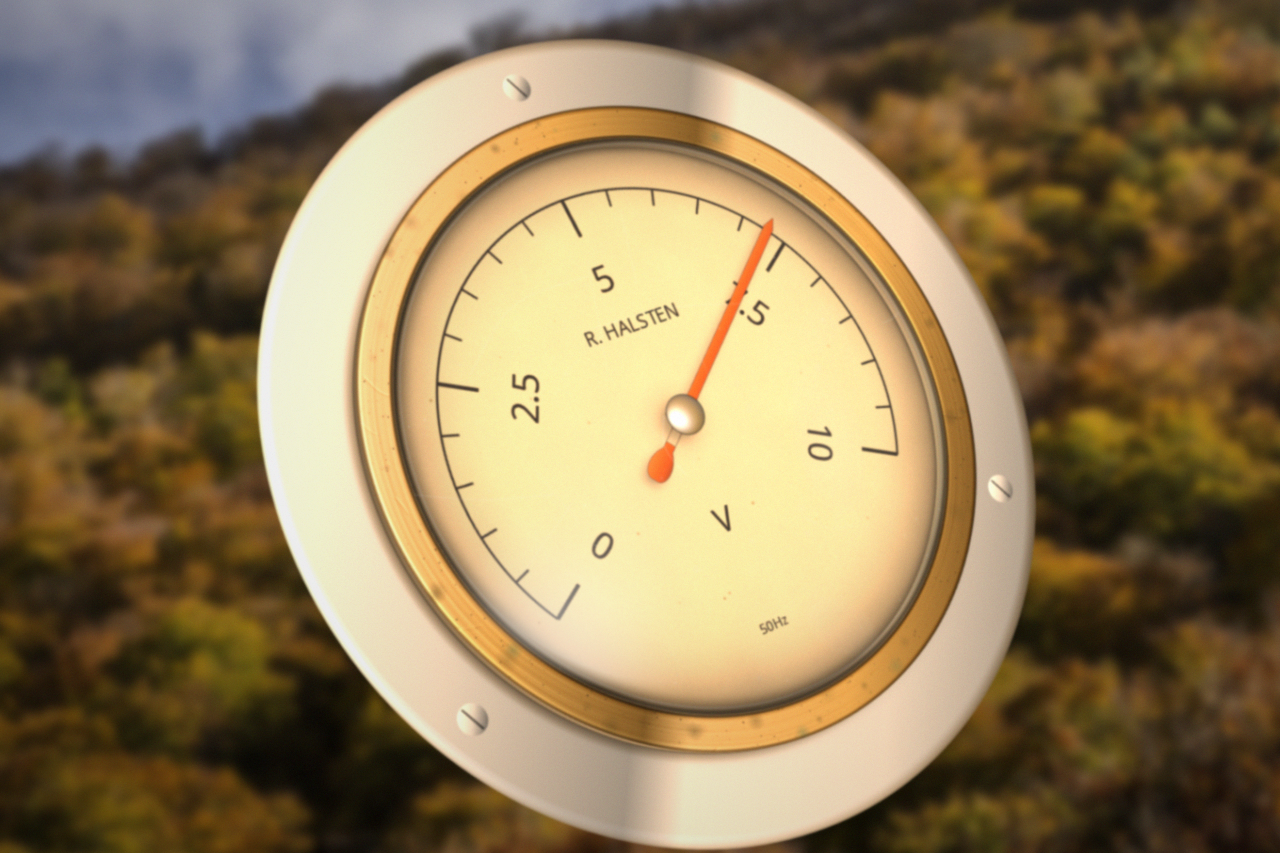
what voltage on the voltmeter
7.25 V
